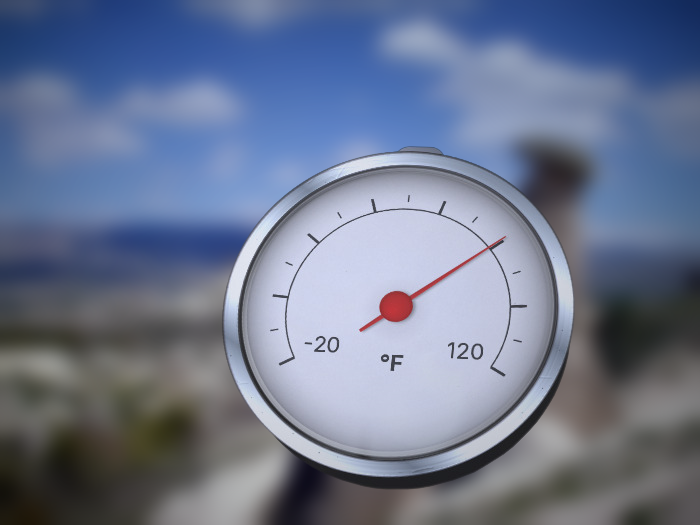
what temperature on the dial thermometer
80 °F
